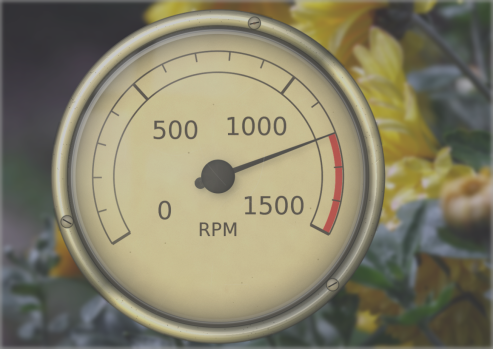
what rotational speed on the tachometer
1200 rpm
